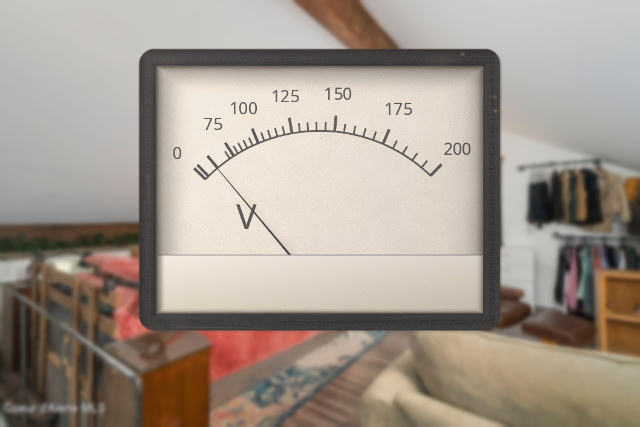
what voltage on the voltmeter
50 V
